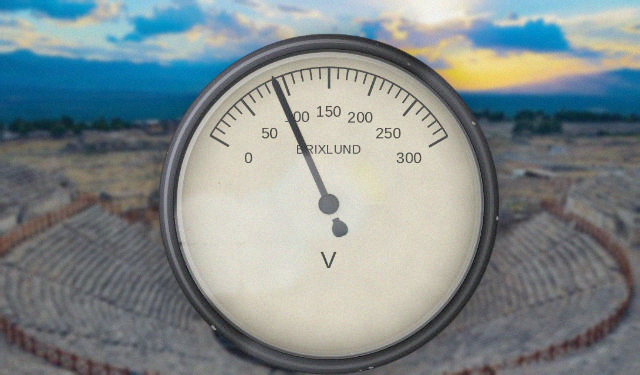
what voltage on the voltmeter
90 V
